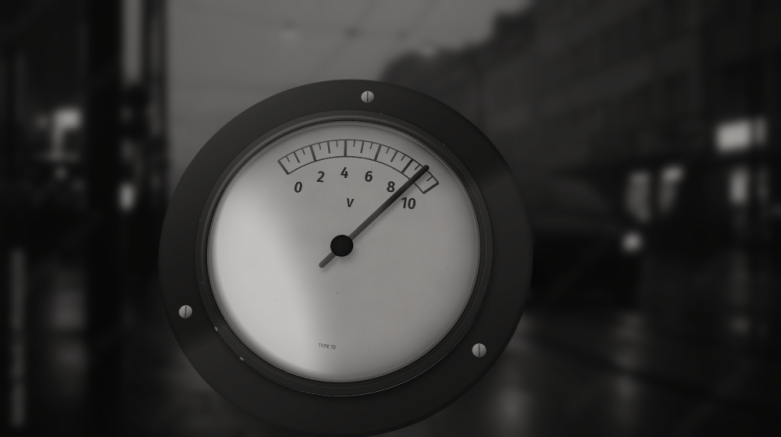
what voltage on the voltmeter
9 V
